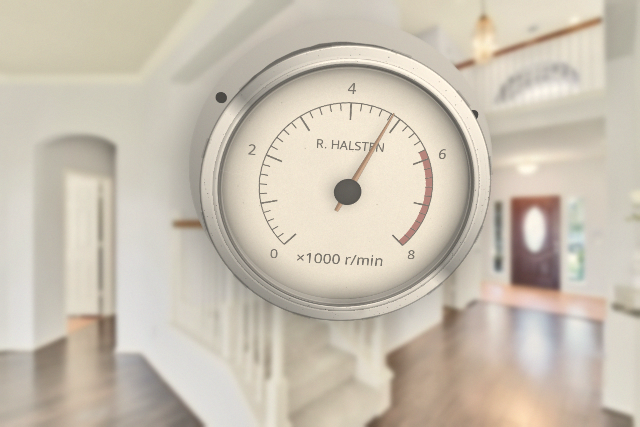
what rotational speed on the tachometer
4800 rpm
